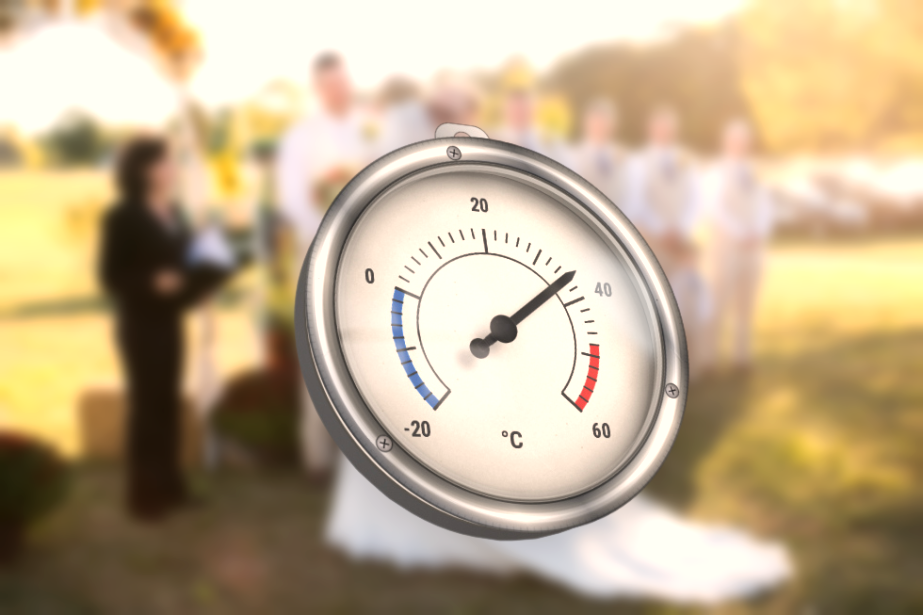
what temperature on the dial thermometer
36 °C
